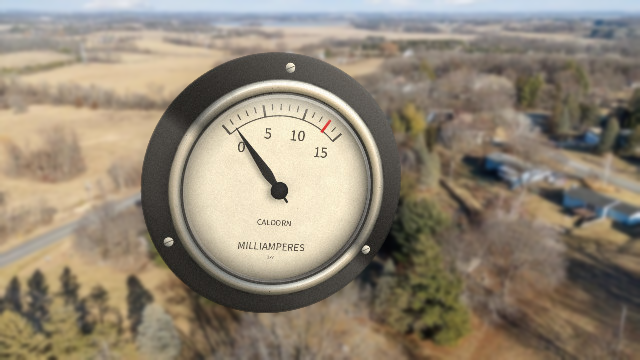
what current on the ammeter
1 mA
